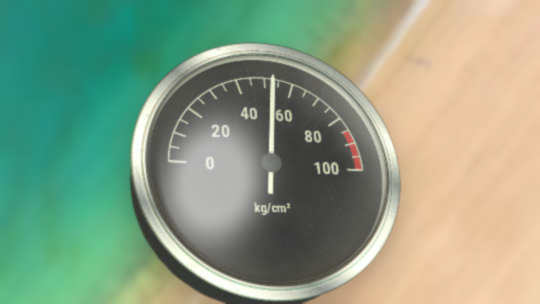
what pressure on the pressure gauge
52.5 kg/cm²
